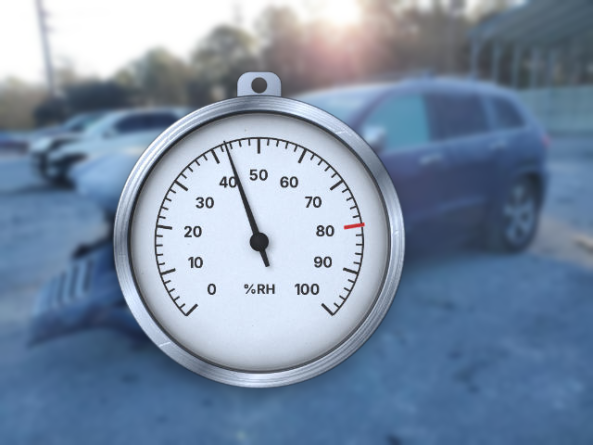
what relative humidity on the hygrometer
43 %
